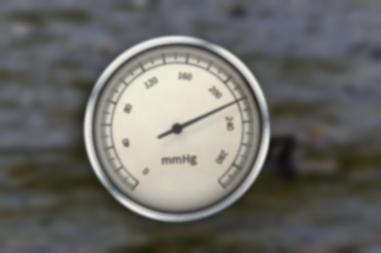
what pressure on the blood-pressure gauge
220 mmHg
